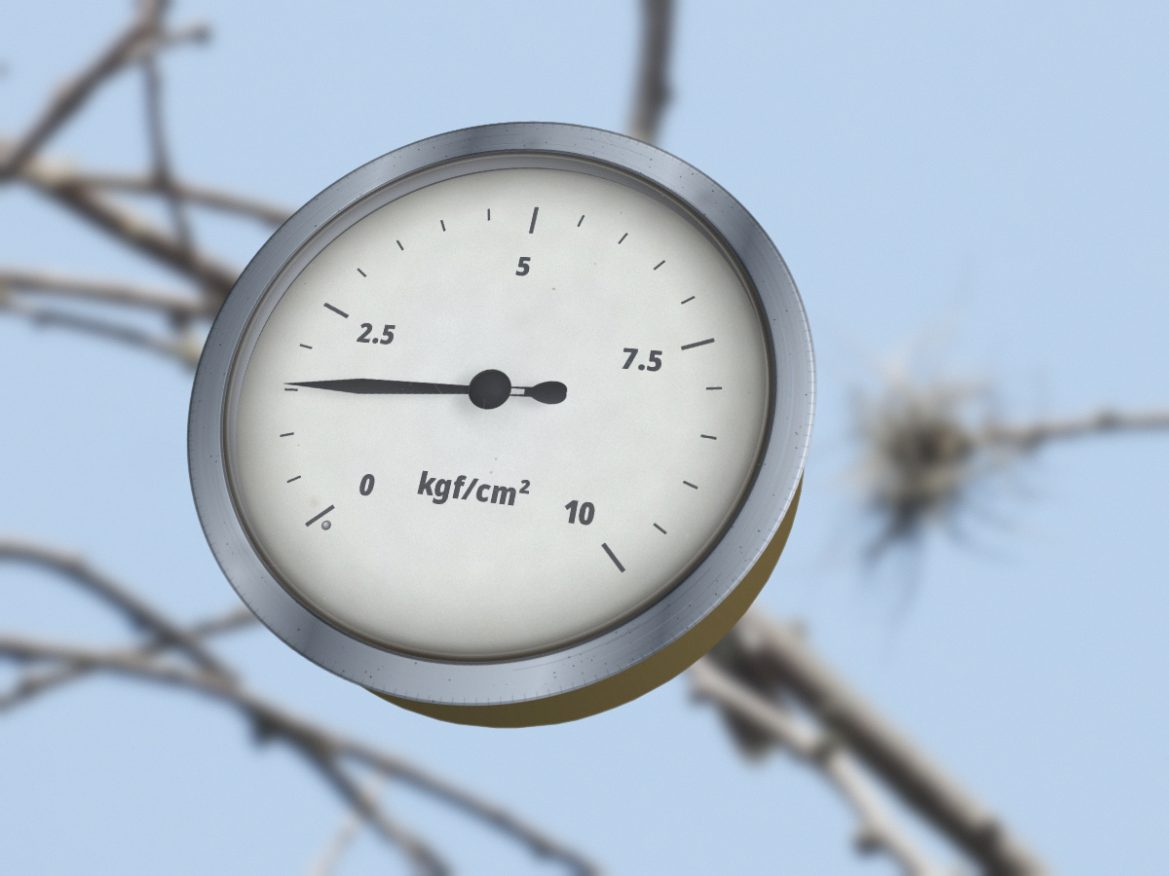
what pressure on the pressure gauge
1.5 kg/cm²
